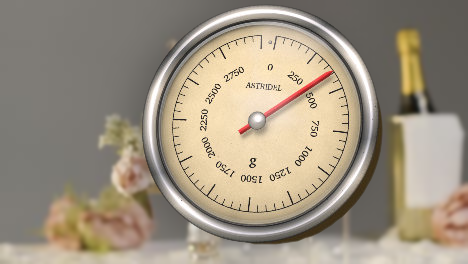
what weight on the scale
400 g
